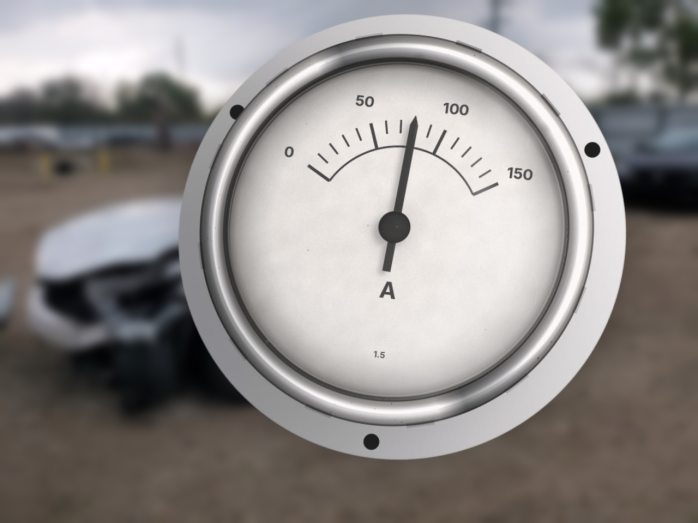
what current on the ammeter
80 A
